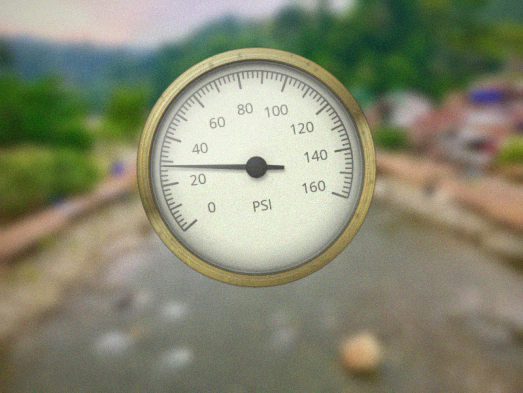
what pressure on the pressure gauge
28 psi
